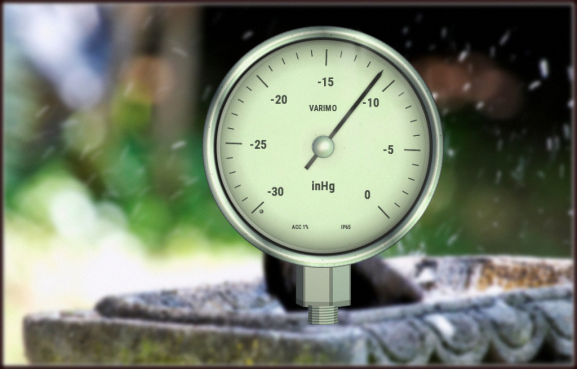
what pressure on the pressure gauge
-11 inHg
